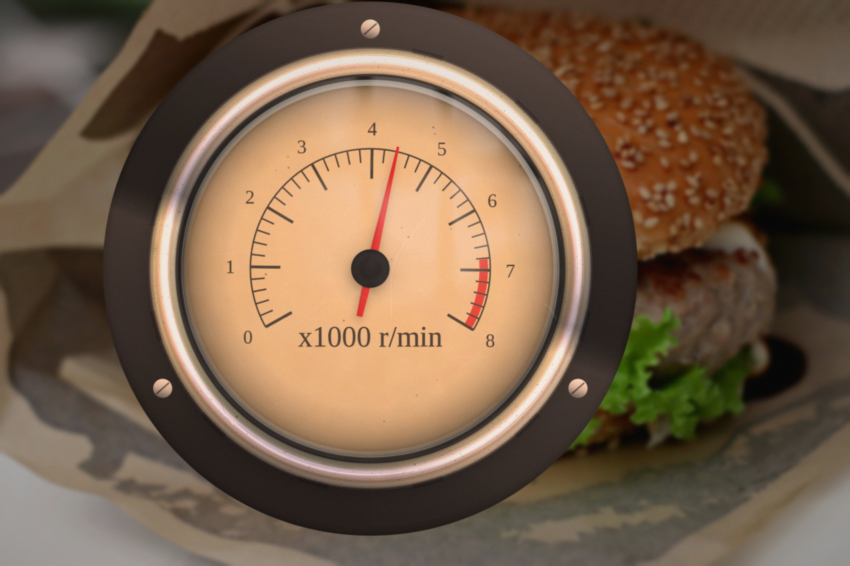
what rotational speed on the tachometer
4400 rpm
